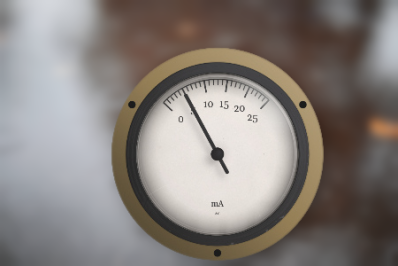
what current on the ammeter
5 mA
